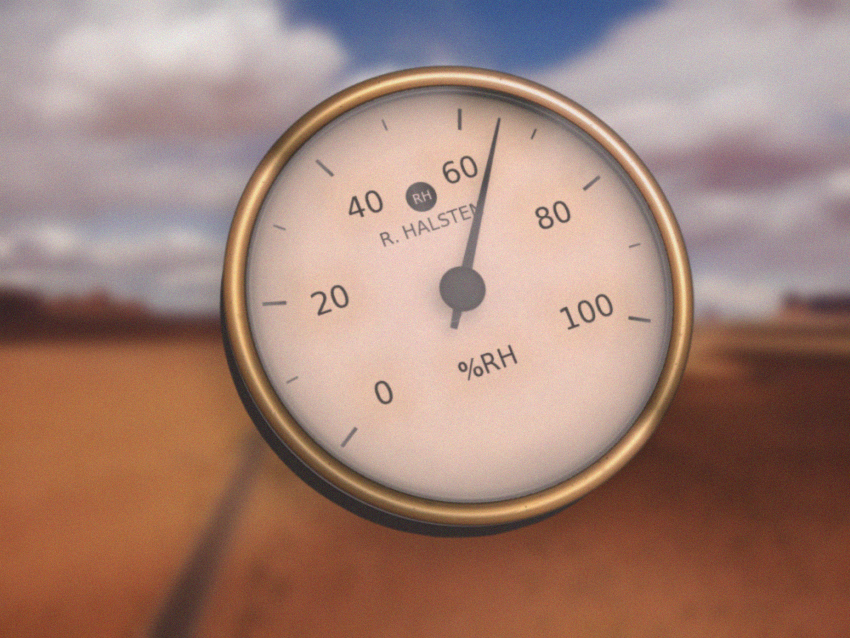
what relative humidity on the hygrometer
65 %
